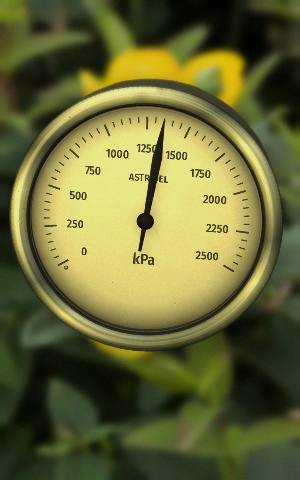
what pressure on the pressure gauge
1350 kPa
